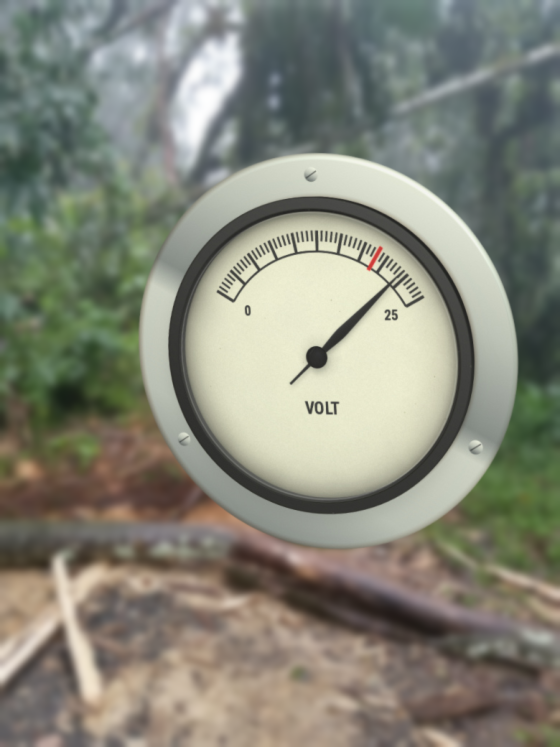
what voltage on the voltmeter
22 V
